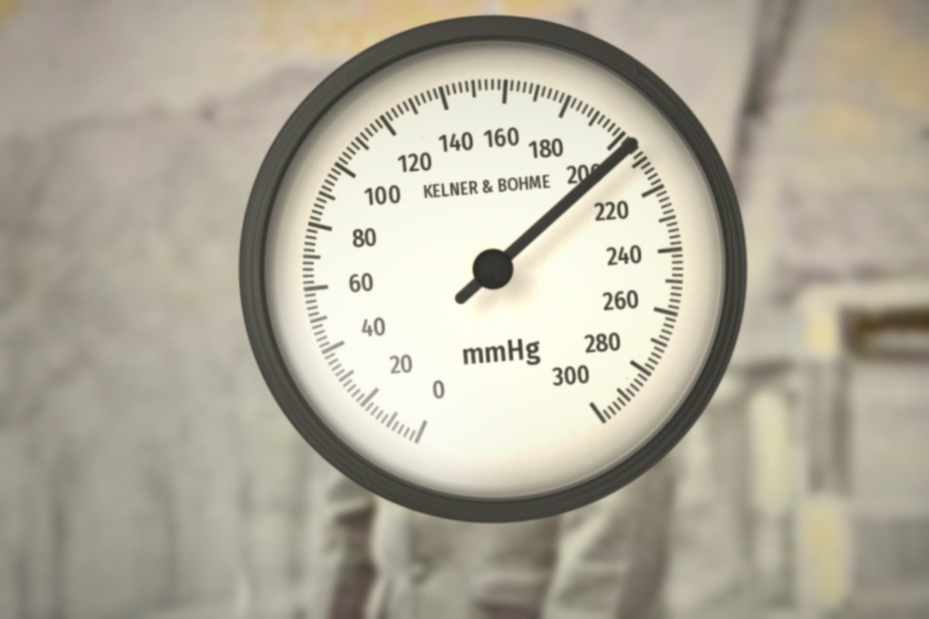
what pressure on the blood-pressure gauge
204 mmHg
